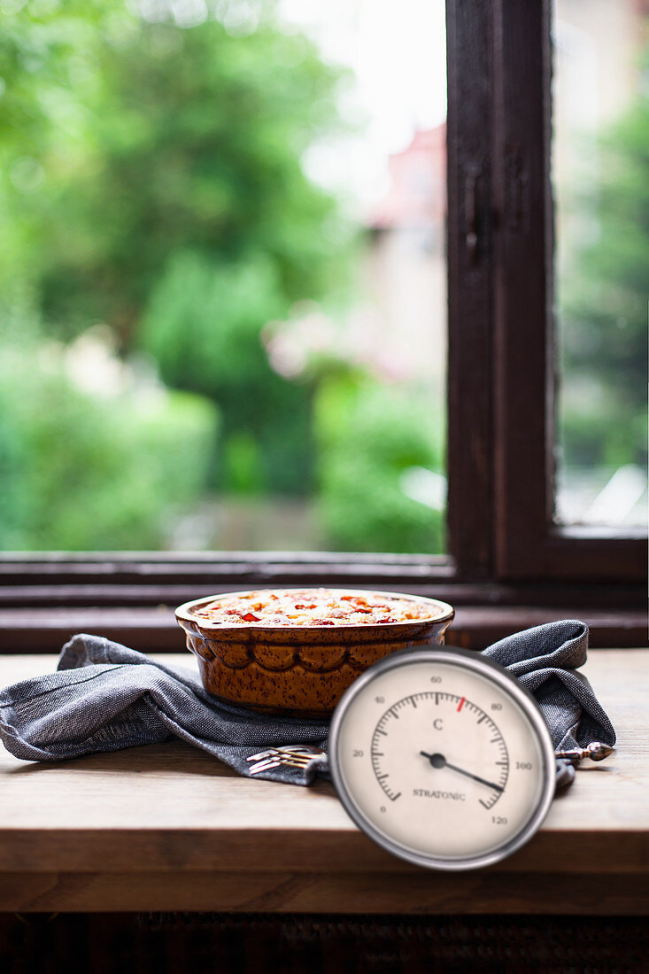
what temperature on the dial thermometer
110 °C
